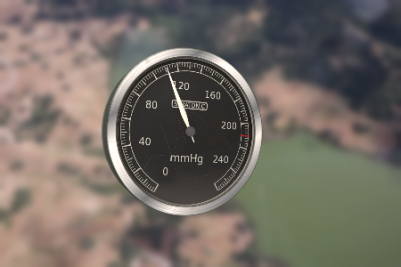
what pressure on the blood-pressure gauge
110 mmHg
